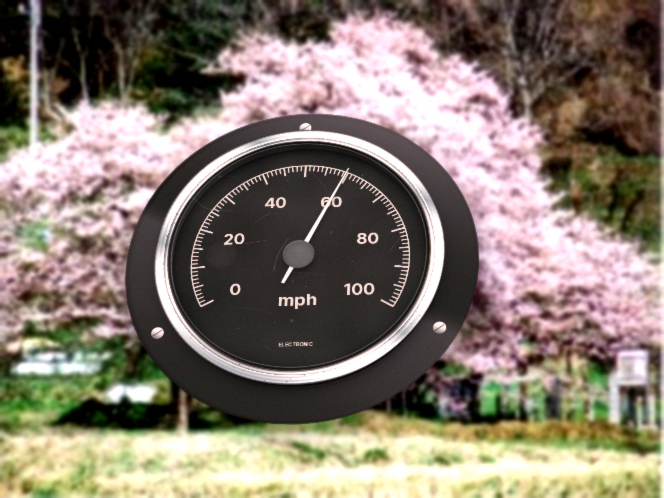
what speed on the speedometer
60 mph
